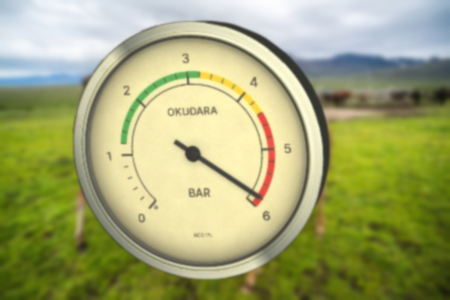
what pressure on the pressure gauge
5.8 bar
